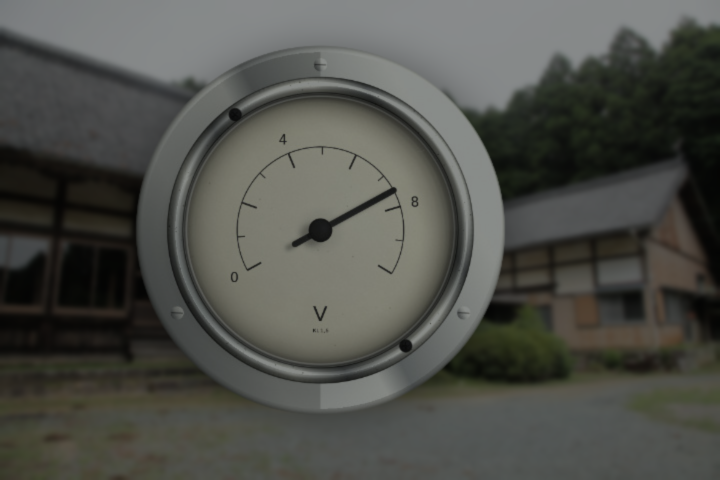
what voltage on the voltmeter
7.5 V
